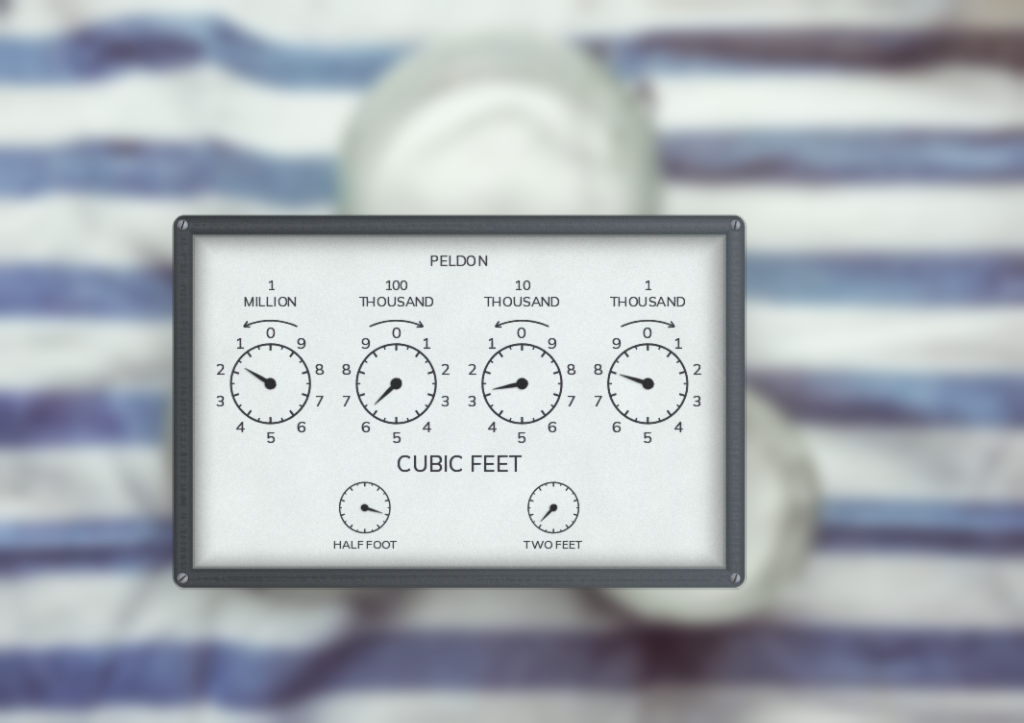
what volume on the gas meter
162800 ft³
